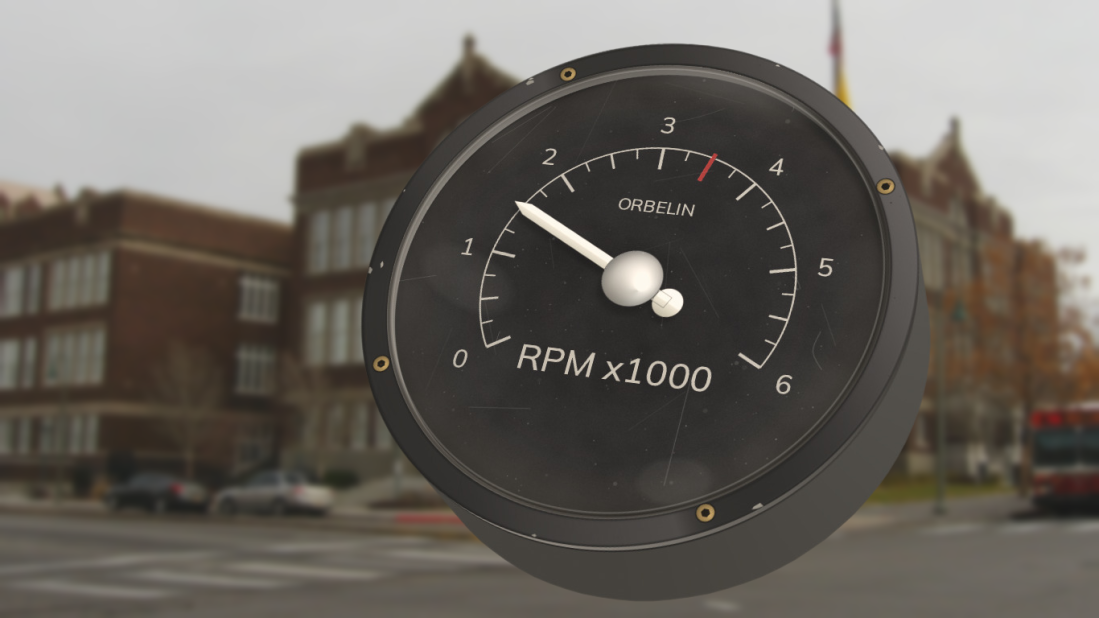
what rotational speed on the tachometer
1500 rpm
